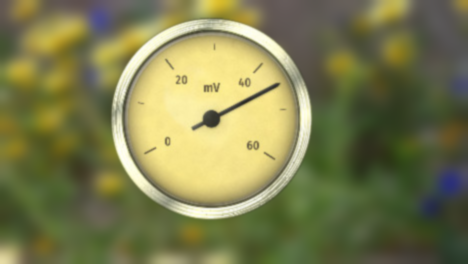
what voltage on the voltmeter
45 mV
